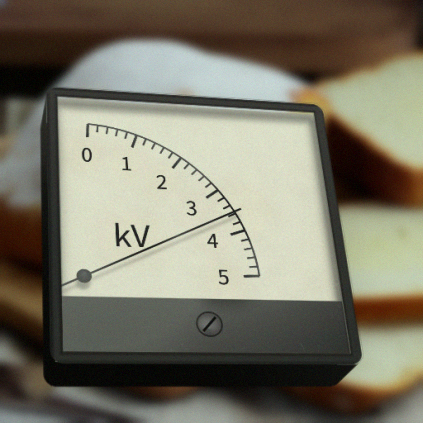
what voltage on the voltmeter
3.6 kV
